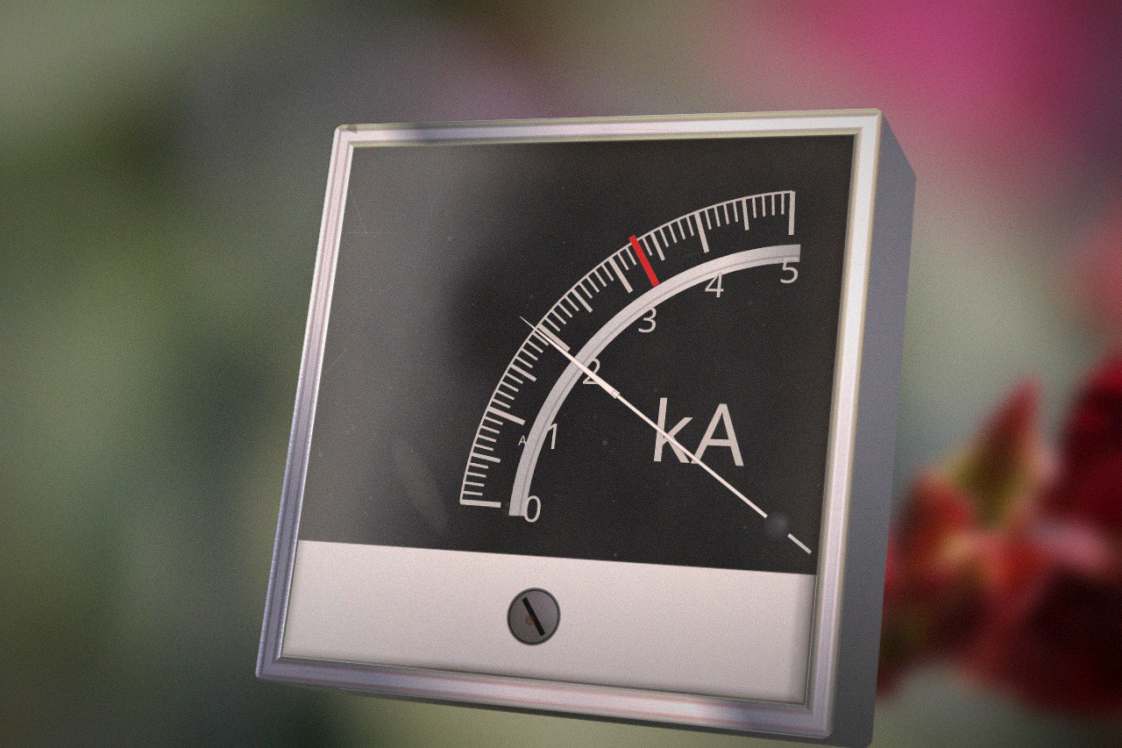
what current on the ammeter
1.95 kA
